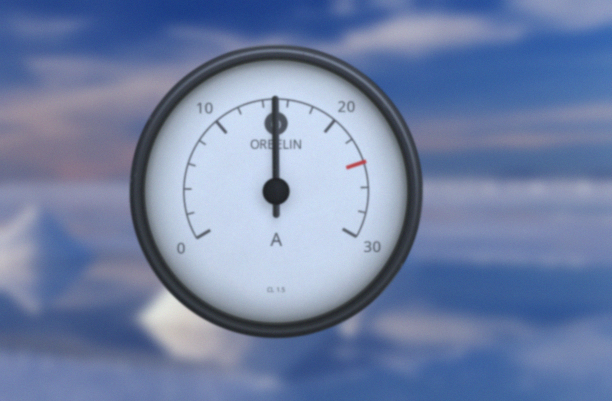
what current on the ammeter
15 A
